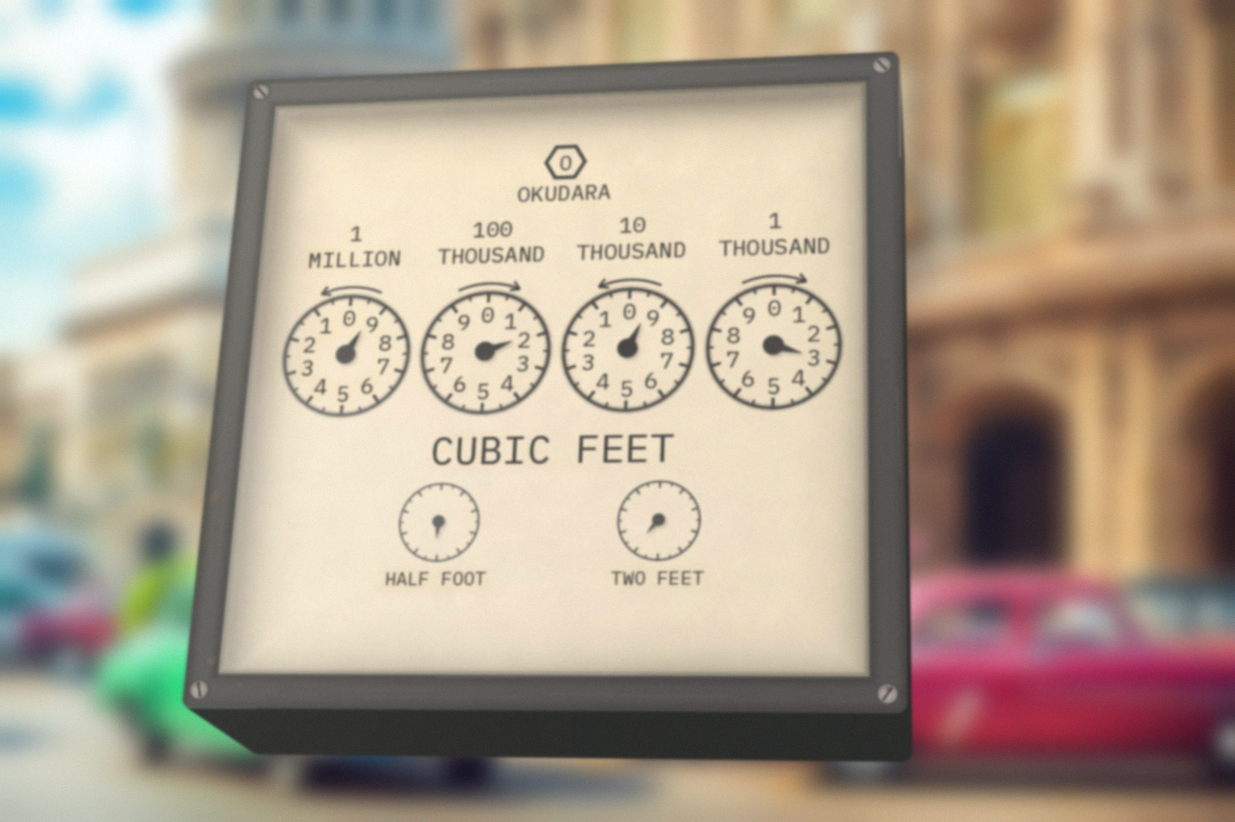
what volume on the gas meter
919300 ft³
